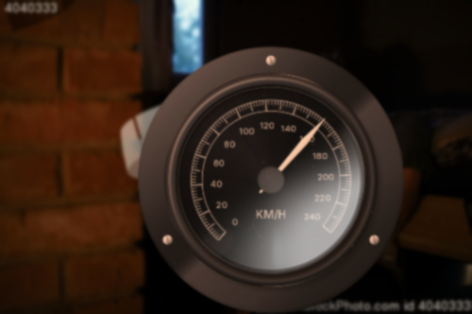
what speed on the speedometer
160 km/h
